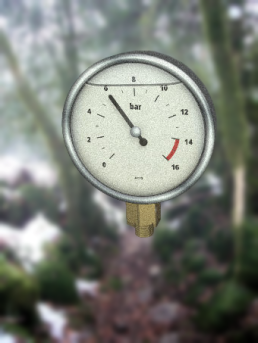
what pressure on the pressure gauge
6 bar
